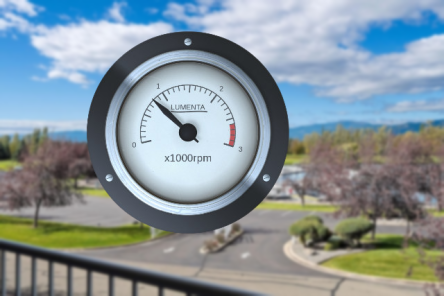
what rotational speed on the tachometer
800 rpm
